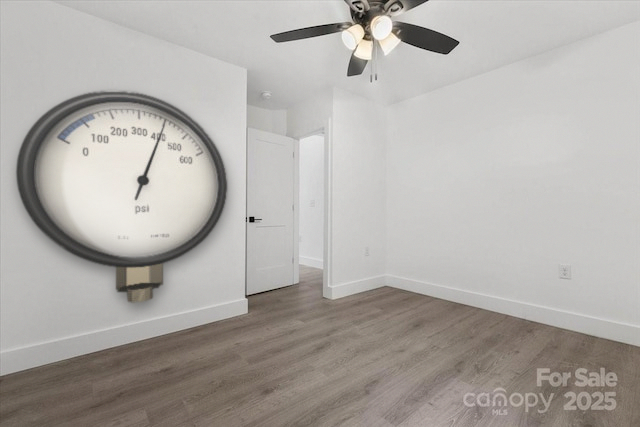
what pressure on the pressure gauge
400 psi
